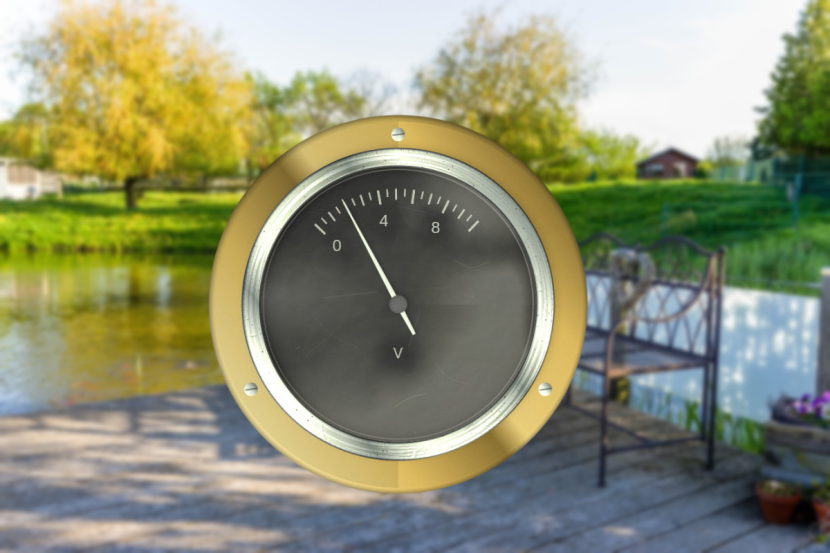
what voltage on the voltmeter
2 V
